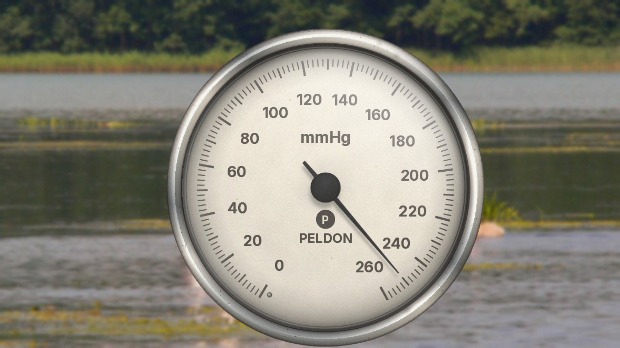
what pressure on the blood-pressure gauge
250 mmHg
